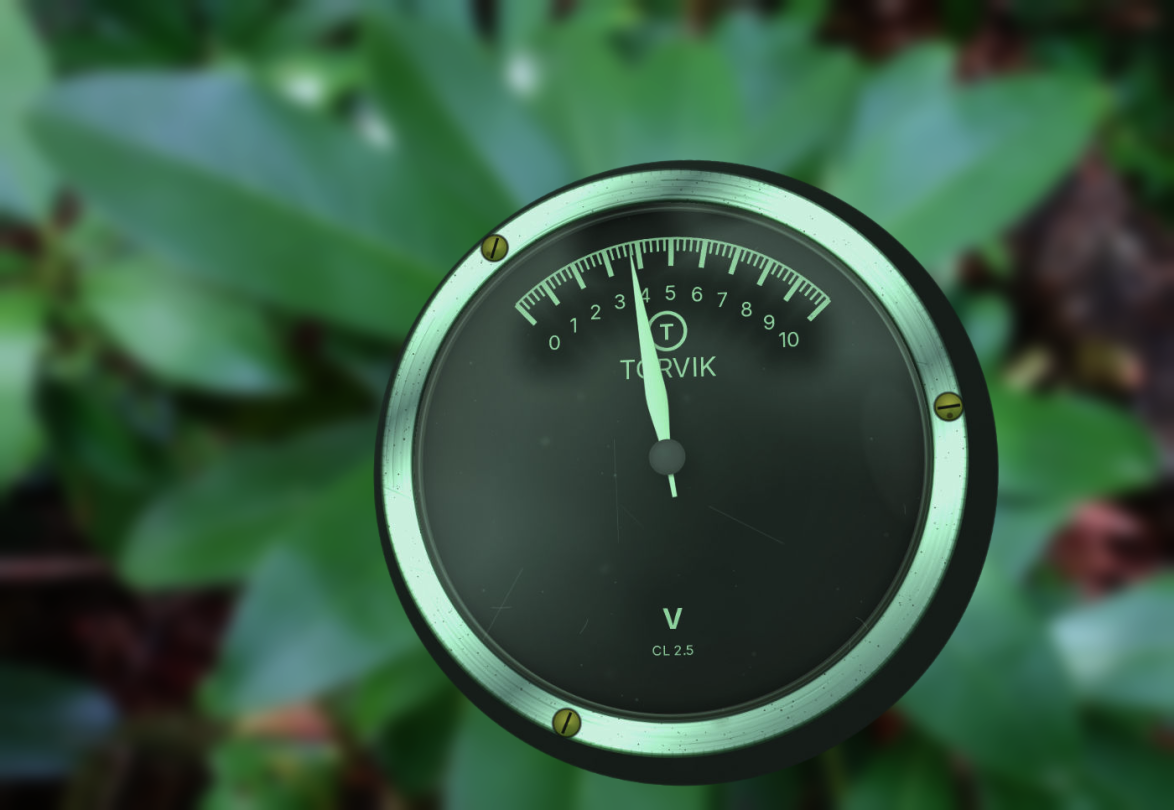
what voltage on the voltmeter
3.8 V
